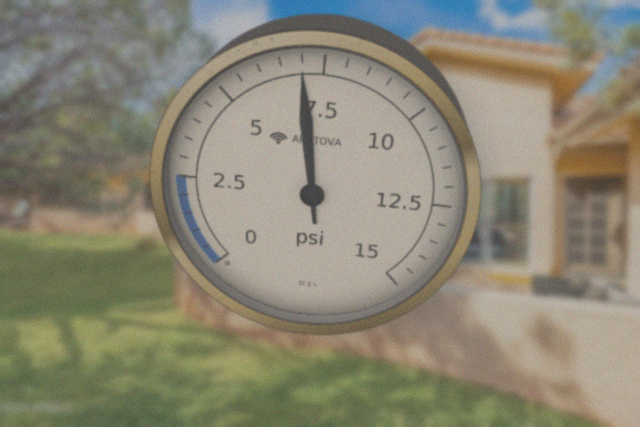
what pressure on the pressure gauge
7 psi
